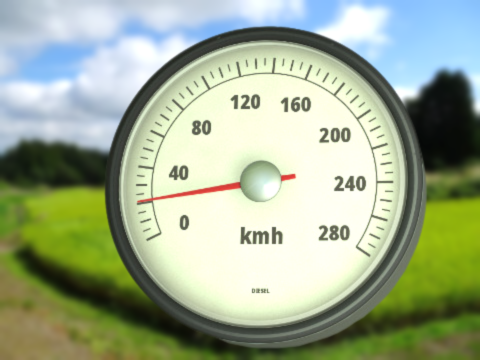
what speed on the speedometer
20 km/h
